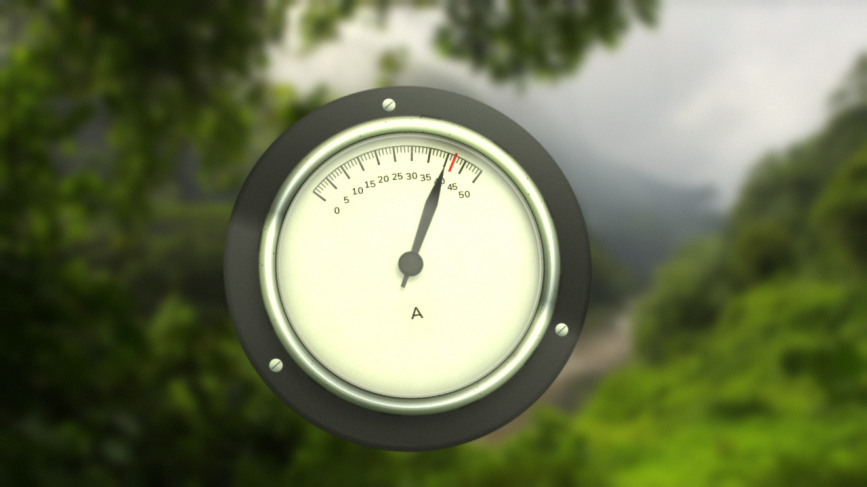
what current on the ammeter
40 A
